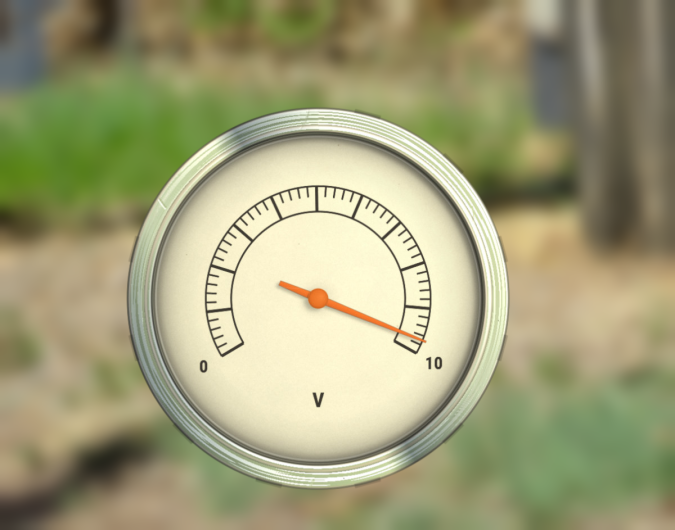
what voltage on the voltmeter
9.7 V
